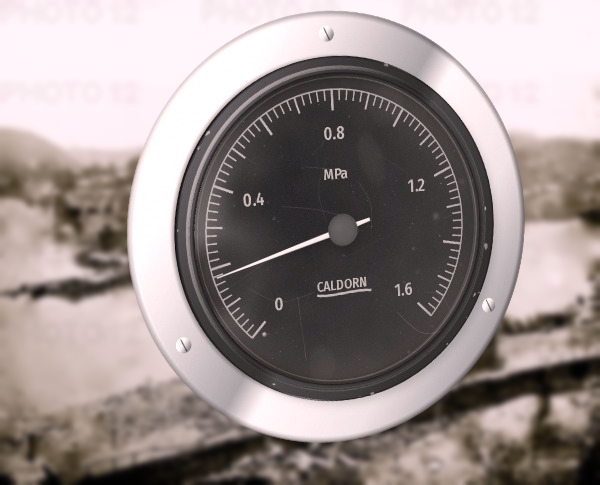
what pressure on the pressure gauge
0.18 MPa
